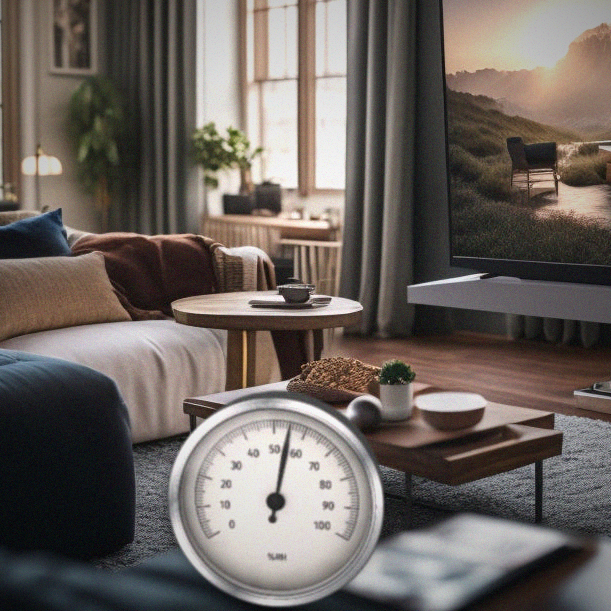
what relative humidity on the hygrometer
55 %
